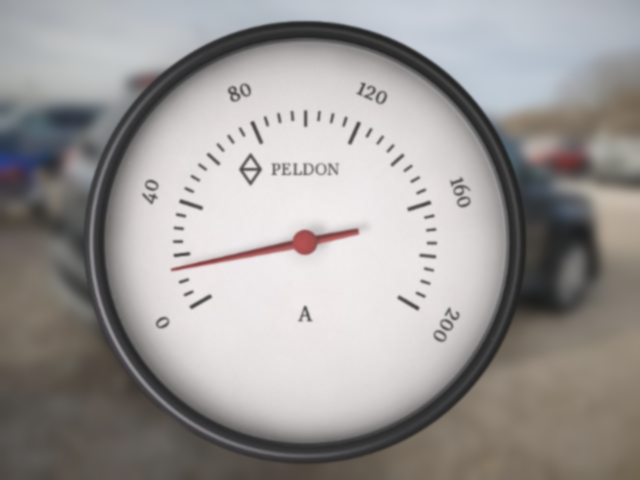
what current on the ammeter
15 A
